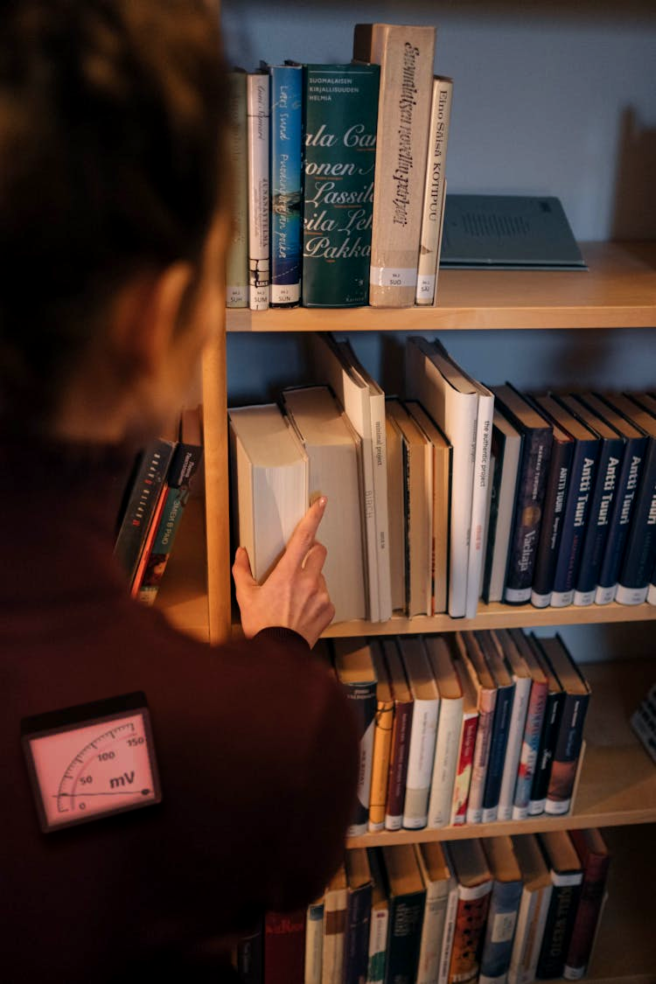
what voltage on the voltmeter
25 mV
